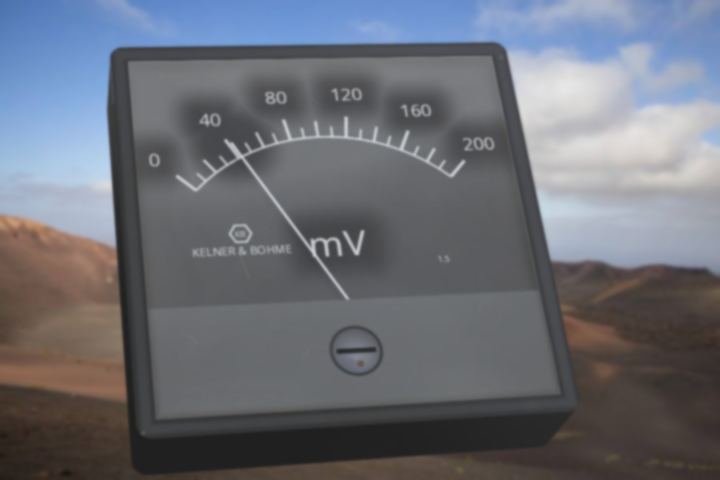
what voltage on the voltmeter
40 mV
